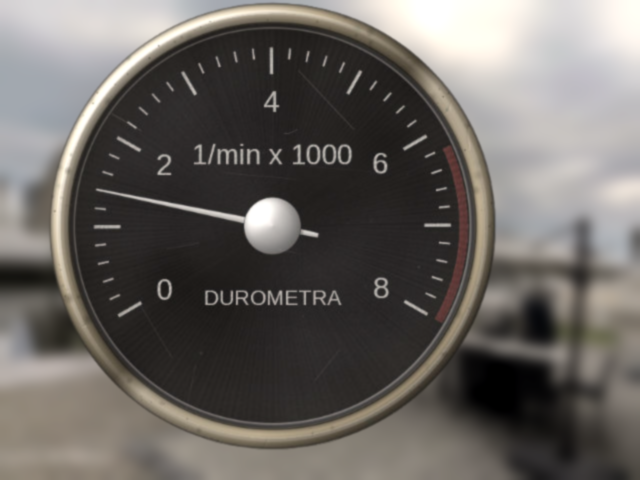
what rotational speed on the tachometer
1400 rpm
